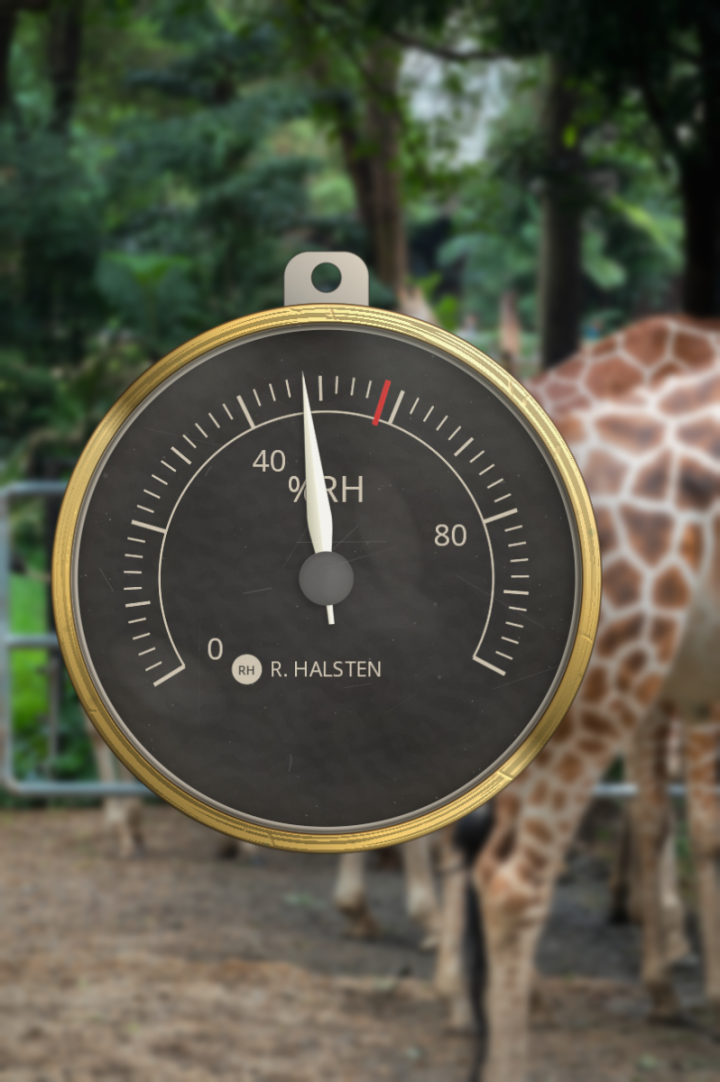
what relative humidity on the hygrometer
48 %
